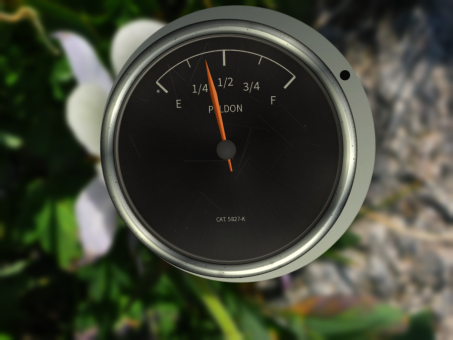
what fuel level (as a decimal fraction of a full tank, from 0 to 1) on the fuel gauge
0.375
